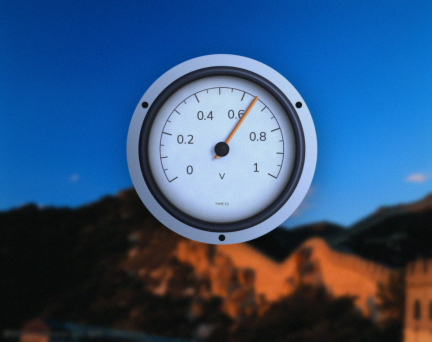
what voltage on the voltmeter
0.65 V
